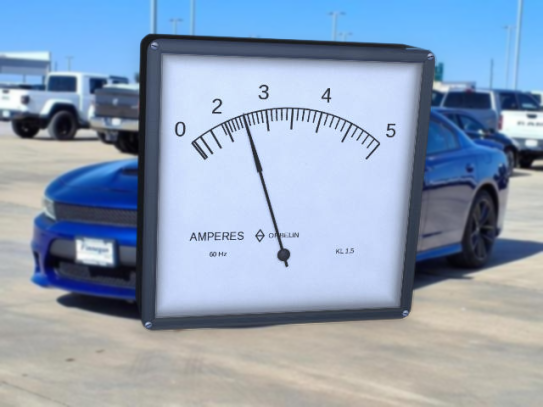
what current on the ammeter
2.5 A
